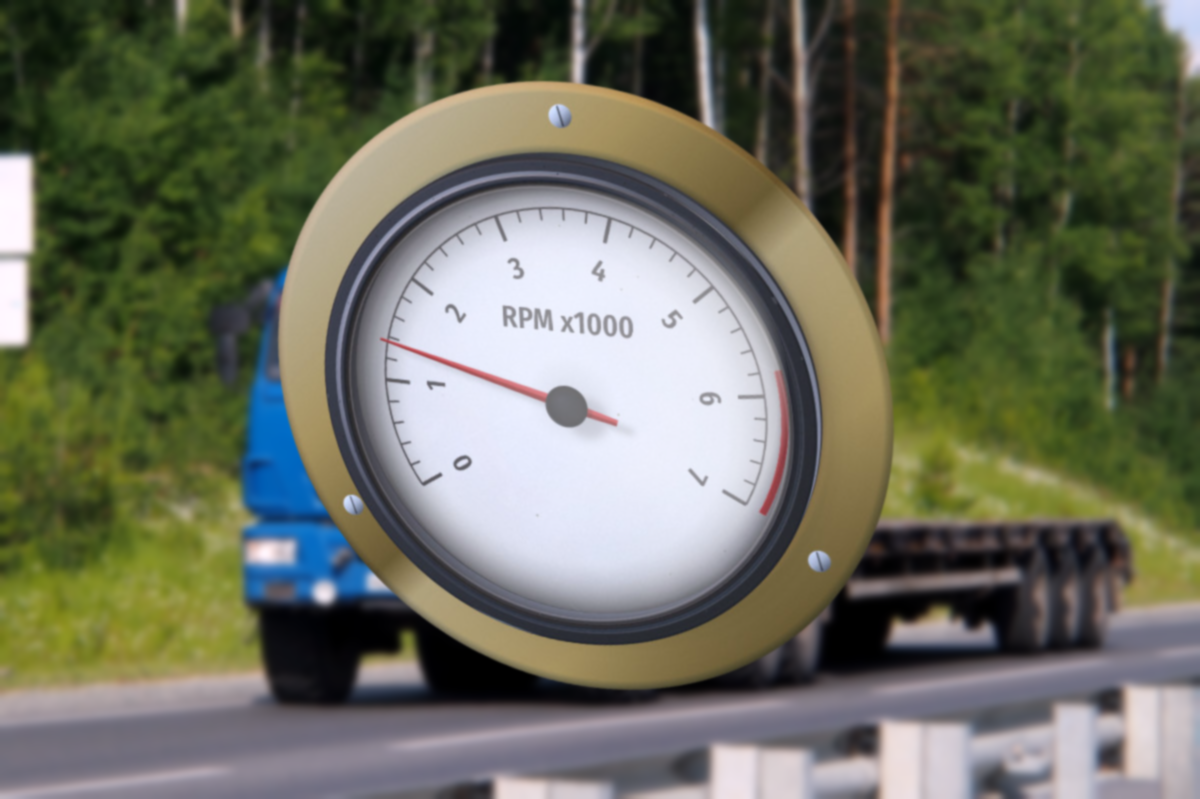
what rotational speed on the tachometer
1400 rpm
